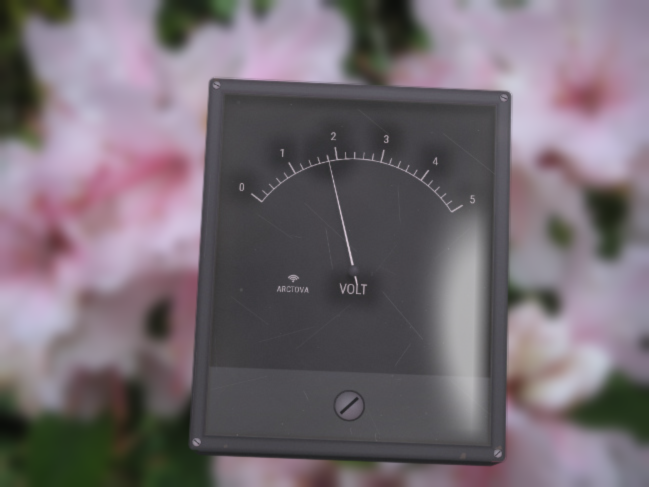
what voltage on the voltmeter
1.8 V
